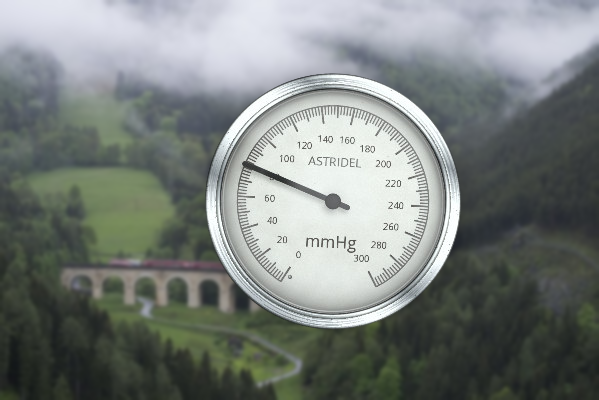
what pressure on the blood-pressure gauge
80 mmHg
